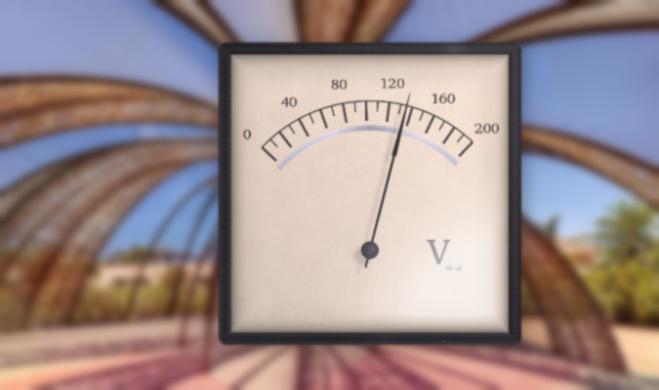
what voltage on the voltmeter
135 V
